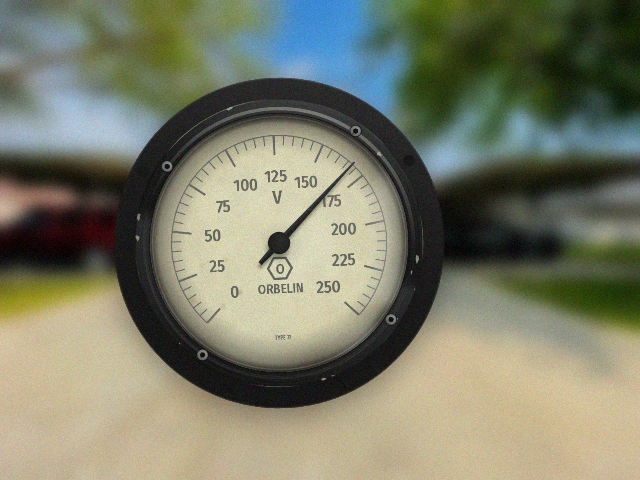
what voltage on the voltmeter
167.5 V
